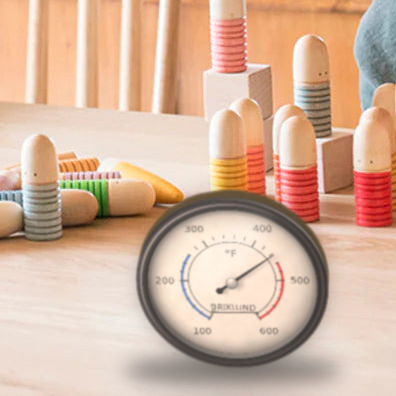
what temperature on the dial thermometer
440 °F
